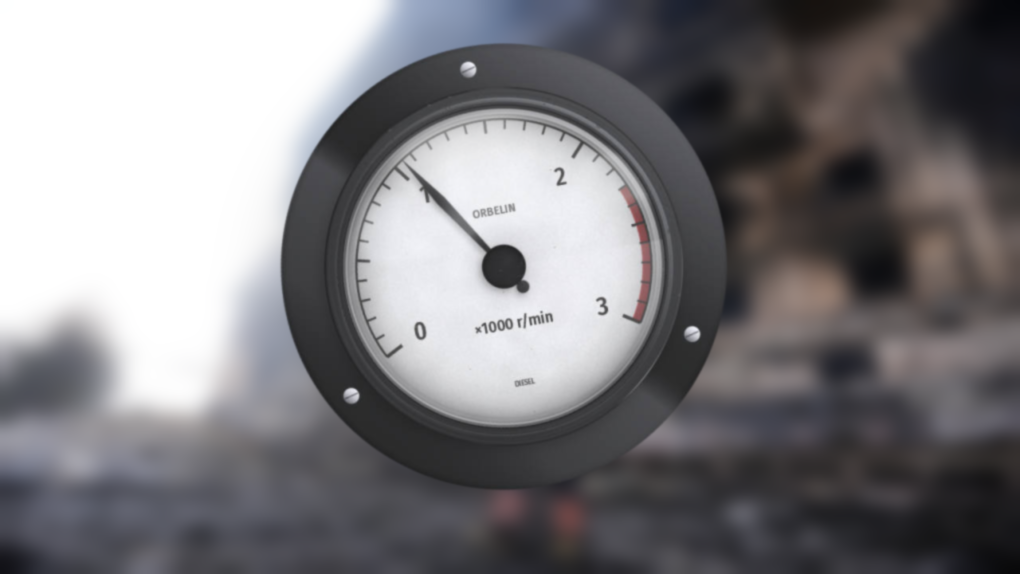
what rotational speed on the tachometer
1050 rpm
